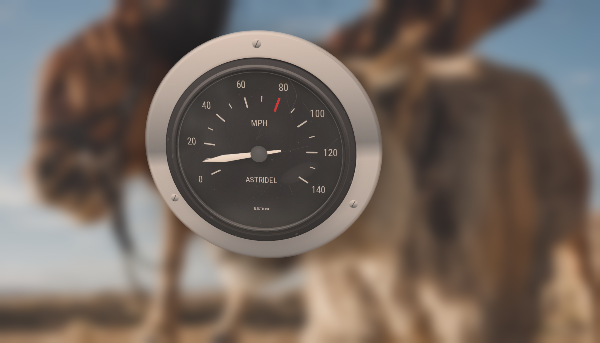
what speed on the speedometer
10 mph
